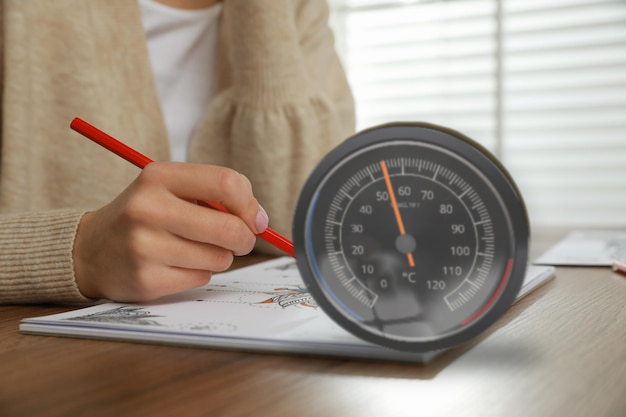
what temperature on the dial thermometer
55 °C
